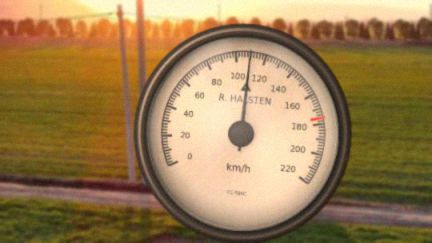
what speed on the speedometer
110 km/h
